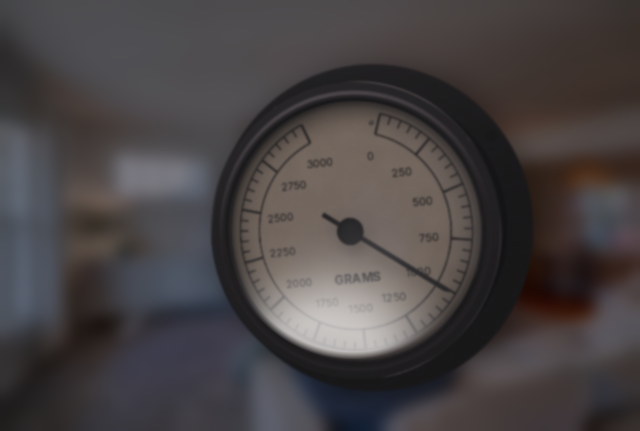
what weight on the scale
1000 g
